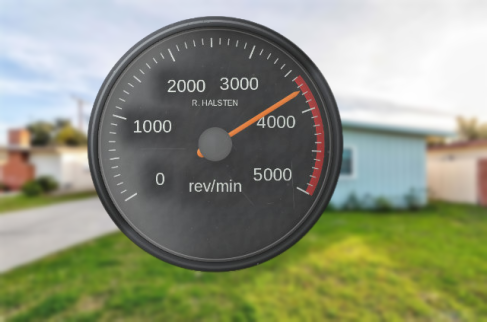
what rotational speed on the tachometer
3750 rpm
